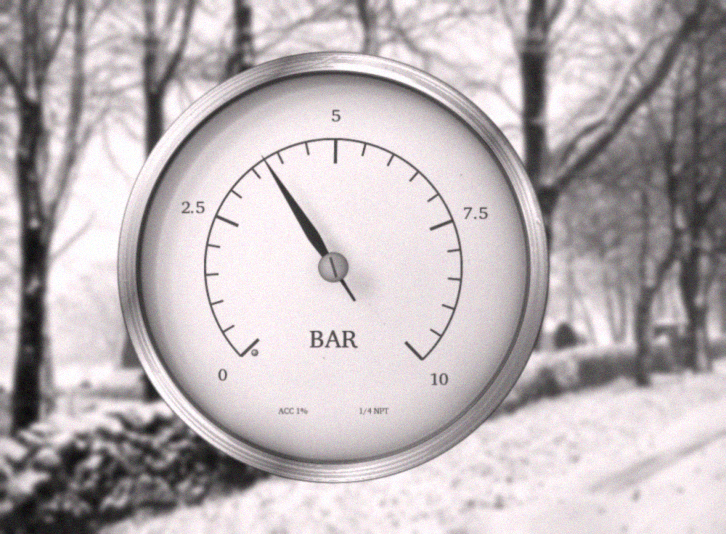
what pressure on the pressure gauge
3.75 bar
